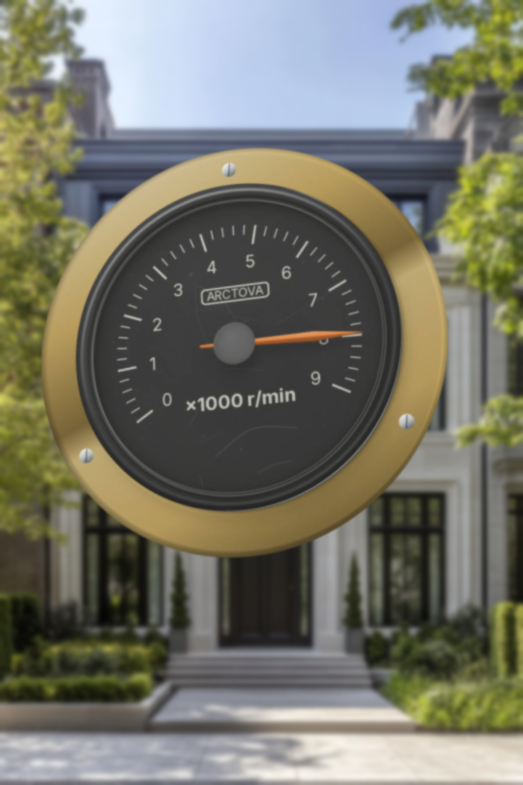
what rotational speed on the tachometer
8000 rpm
